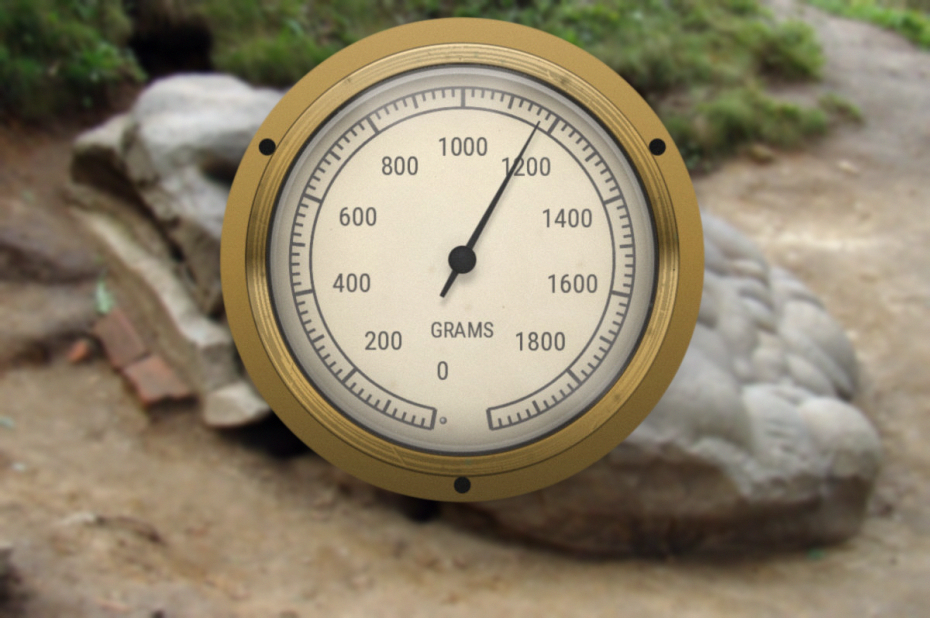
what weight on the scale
1170 g
